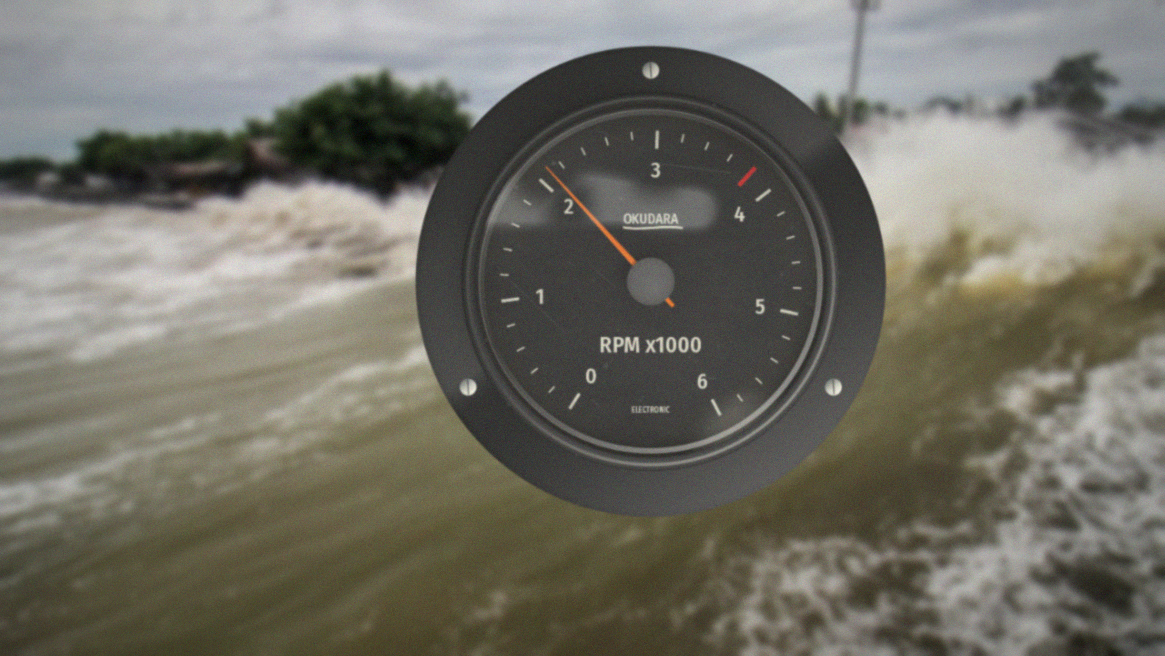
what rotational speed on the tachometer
2100 rpm
